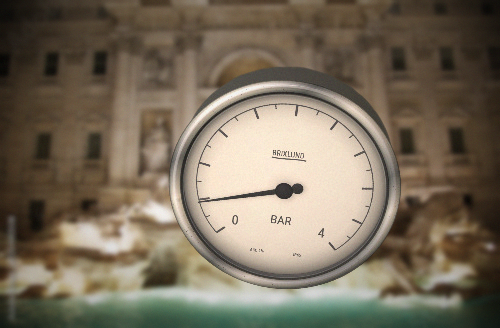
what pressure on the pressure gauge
0.4 bar
